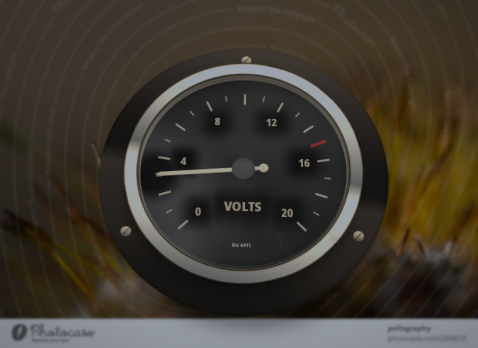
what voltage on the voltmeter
3 V
